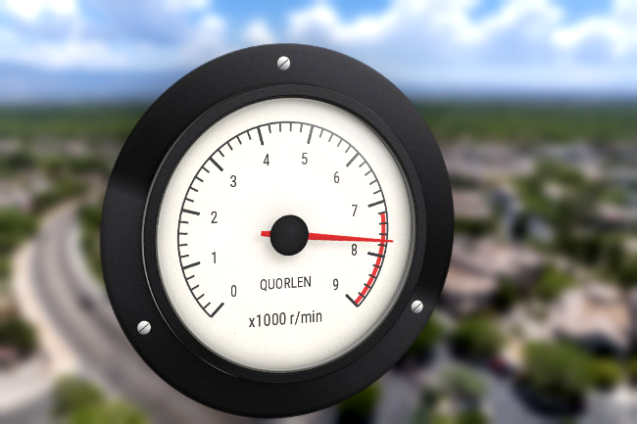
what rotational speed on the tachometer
7700 rpm
